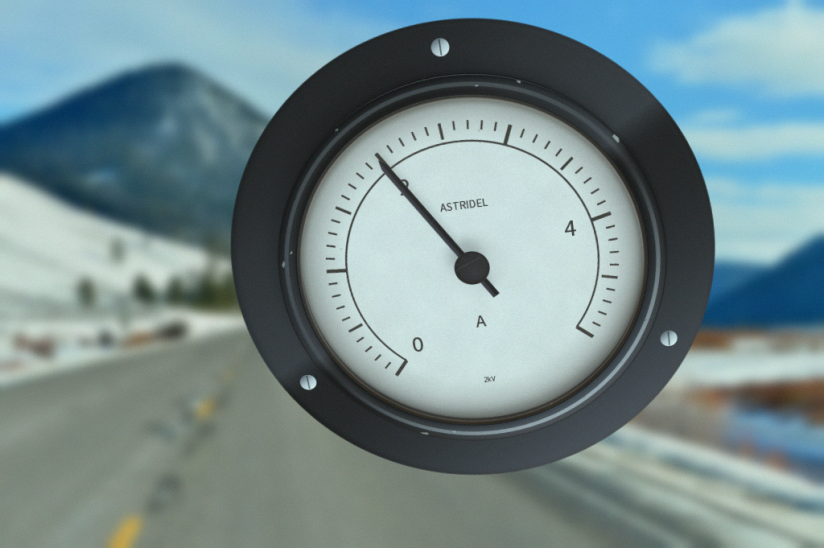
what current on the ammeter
2 A
